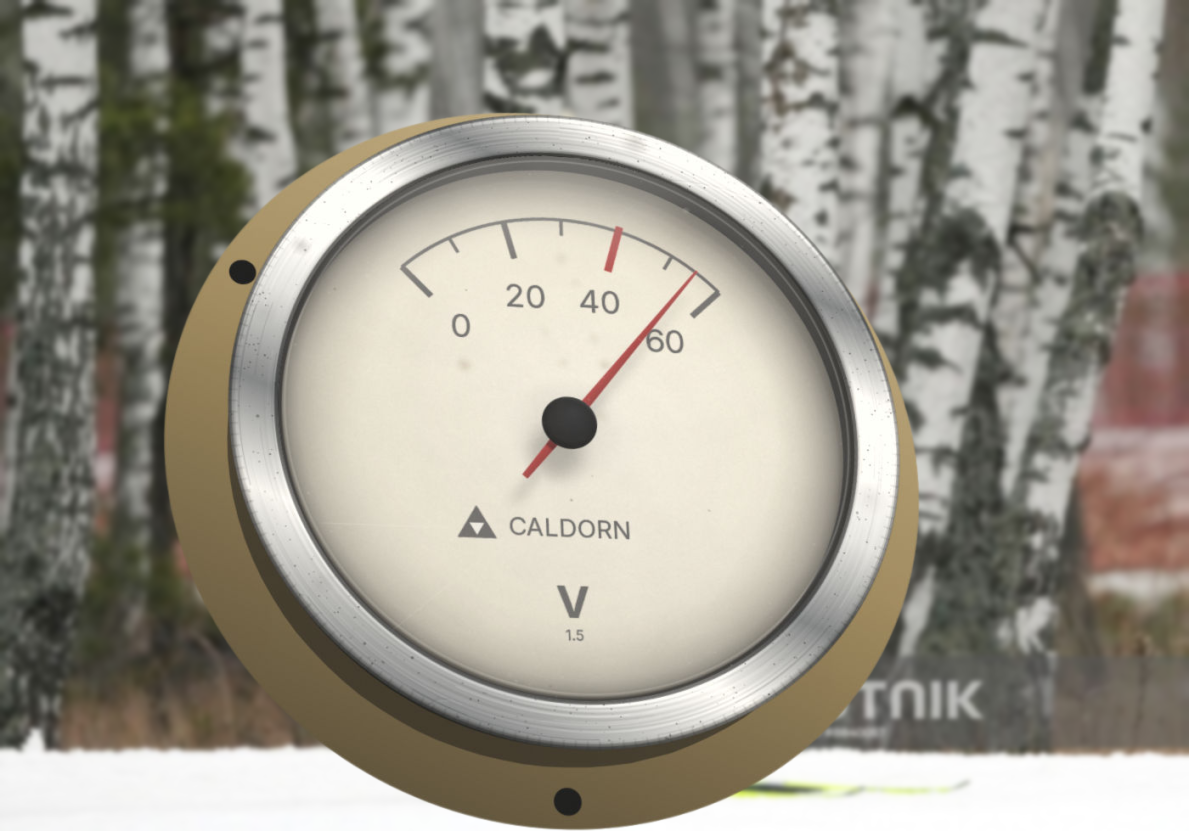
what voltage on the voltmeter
55 V
